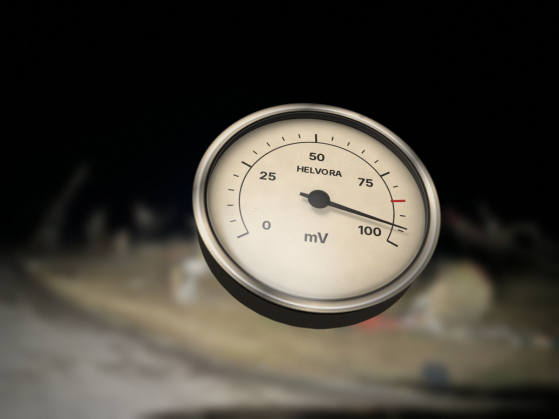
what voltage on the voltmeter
95 mV
